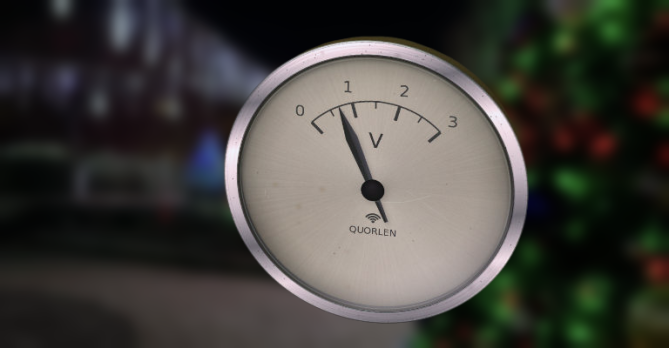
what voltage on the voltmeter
0.75 V
